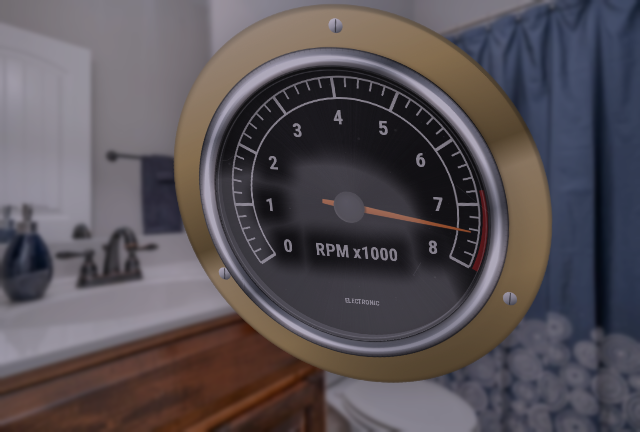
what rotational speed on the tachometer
7400 rpm
